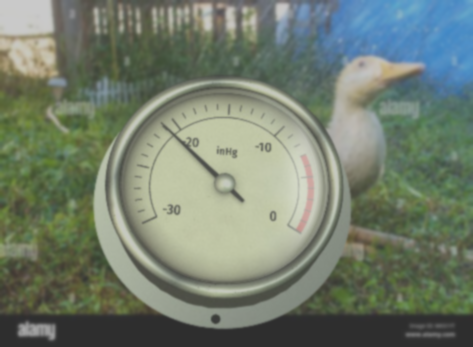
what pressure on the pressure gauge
-21 inHg
